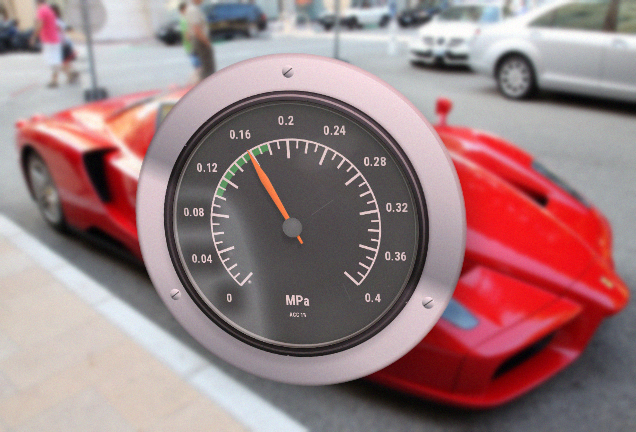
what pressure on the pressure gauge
0.16 MPa
